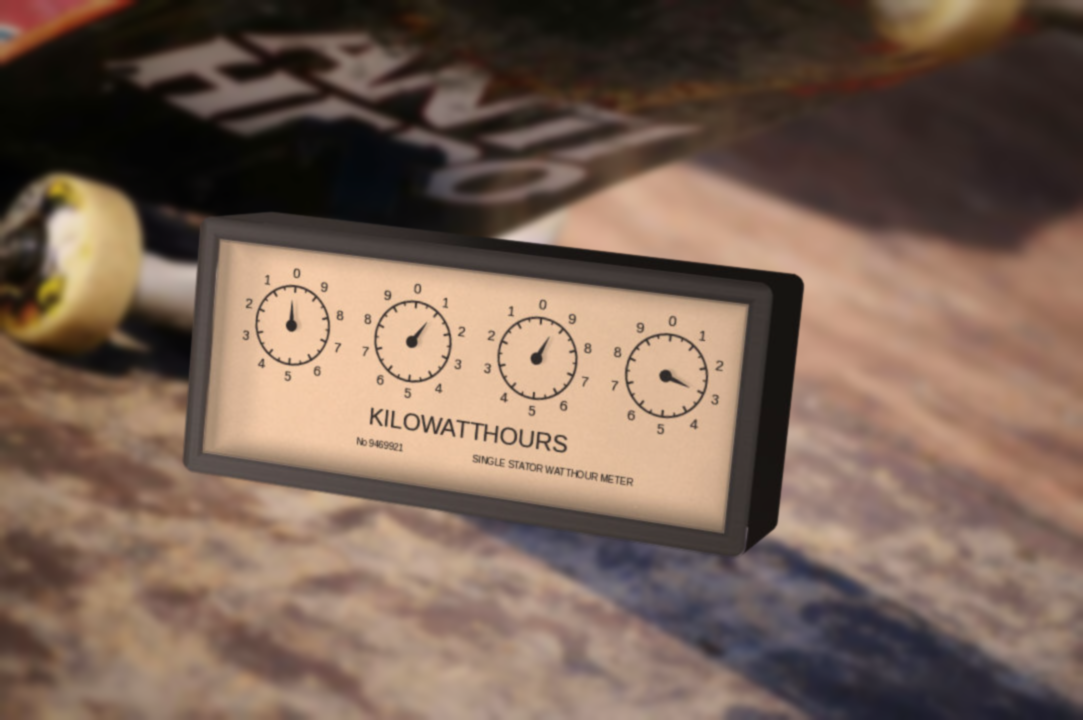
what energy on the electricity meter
93 kWh
